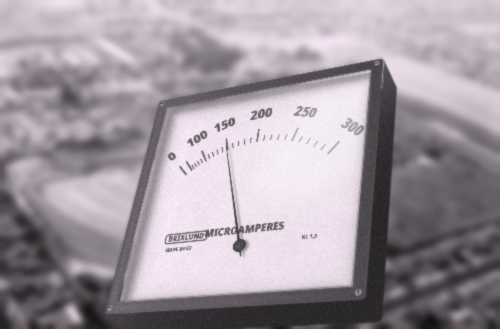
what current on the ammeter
150 µA
